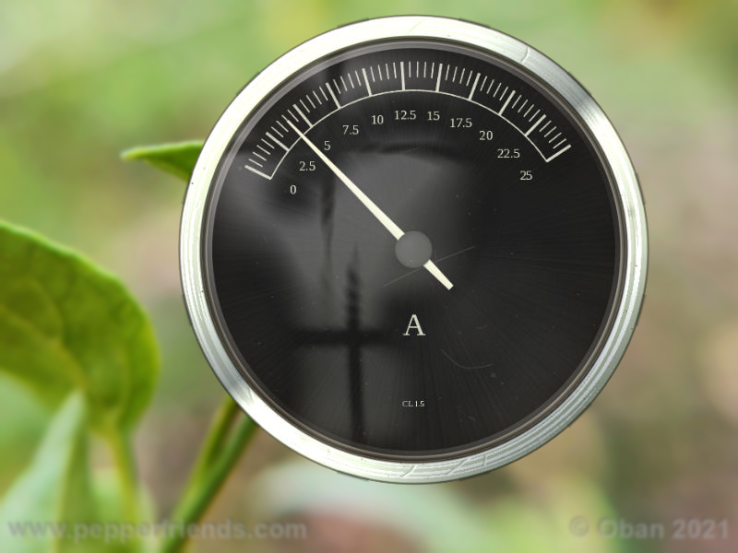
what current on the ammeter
4 A
